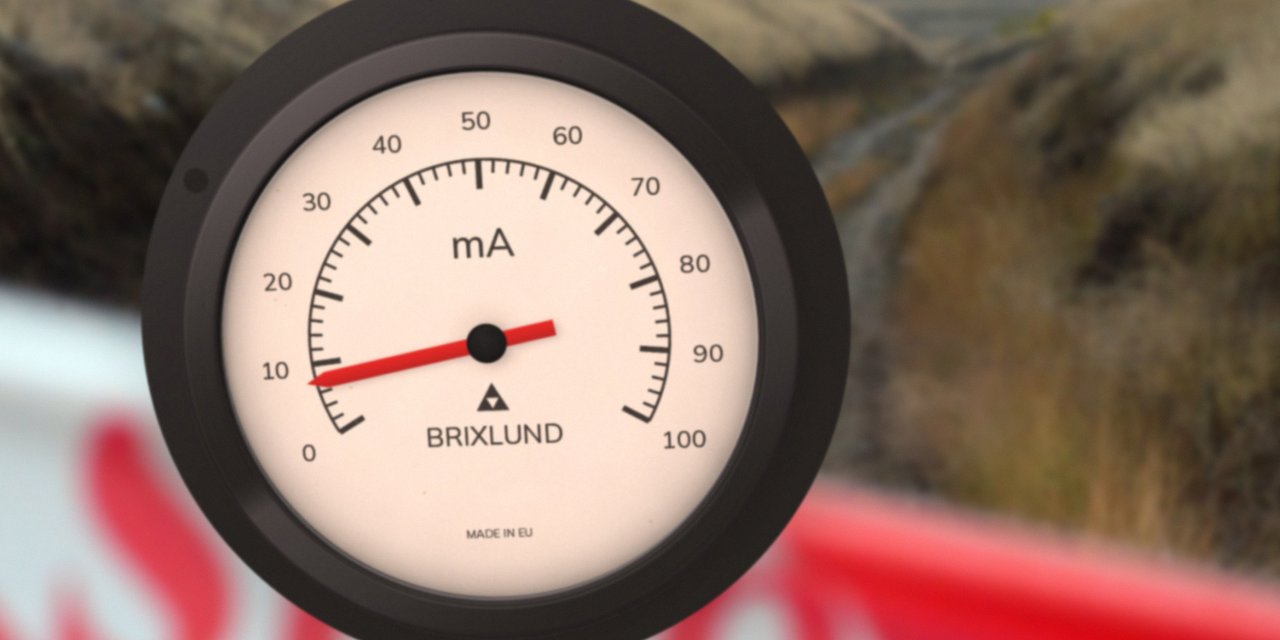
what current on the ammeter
8 mA
